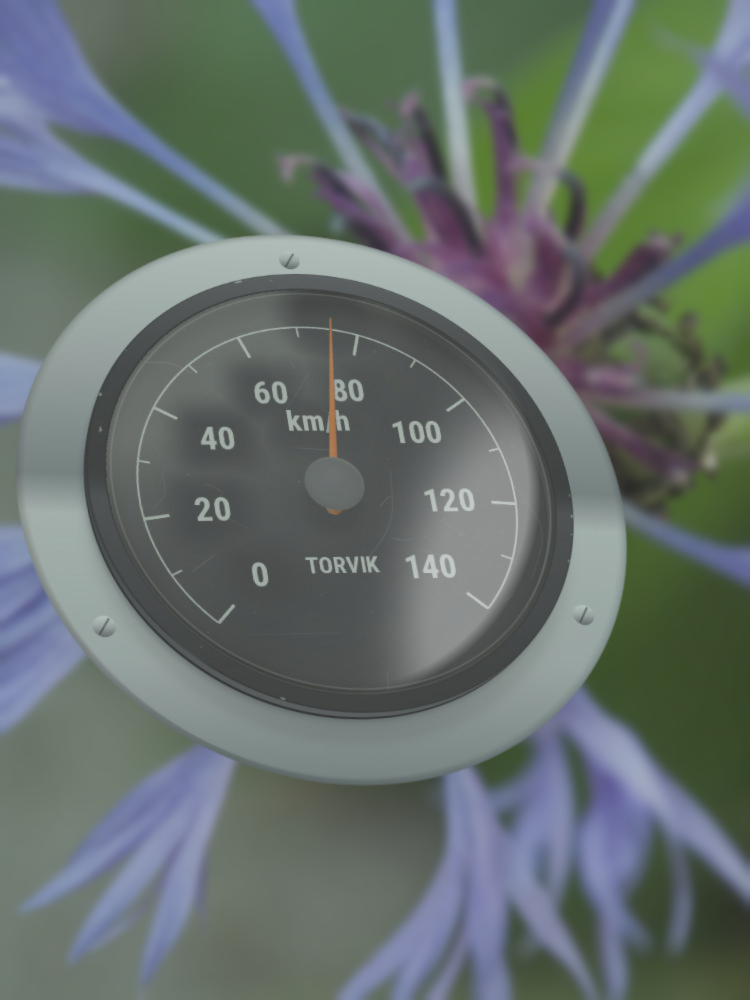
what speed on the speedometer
75 km/h
